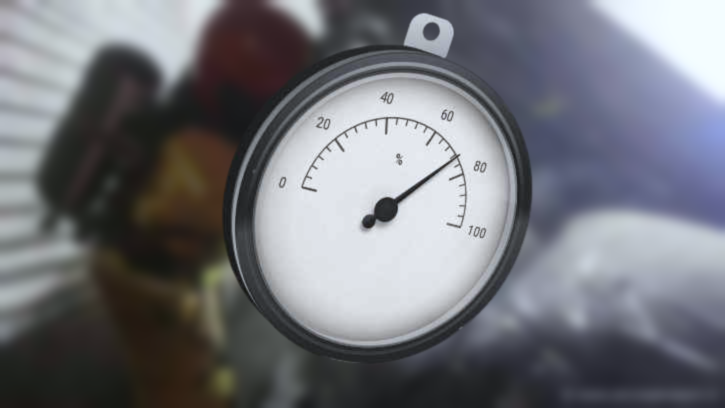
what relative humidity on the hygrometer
72 %
